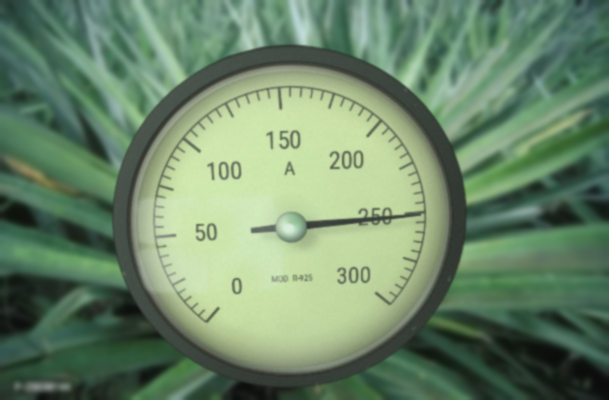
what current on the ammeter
250 A
